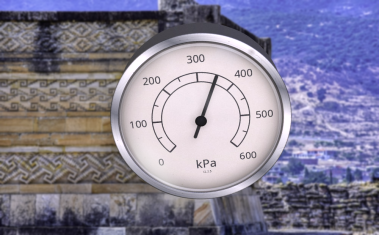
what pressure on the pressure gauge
350 kPa
